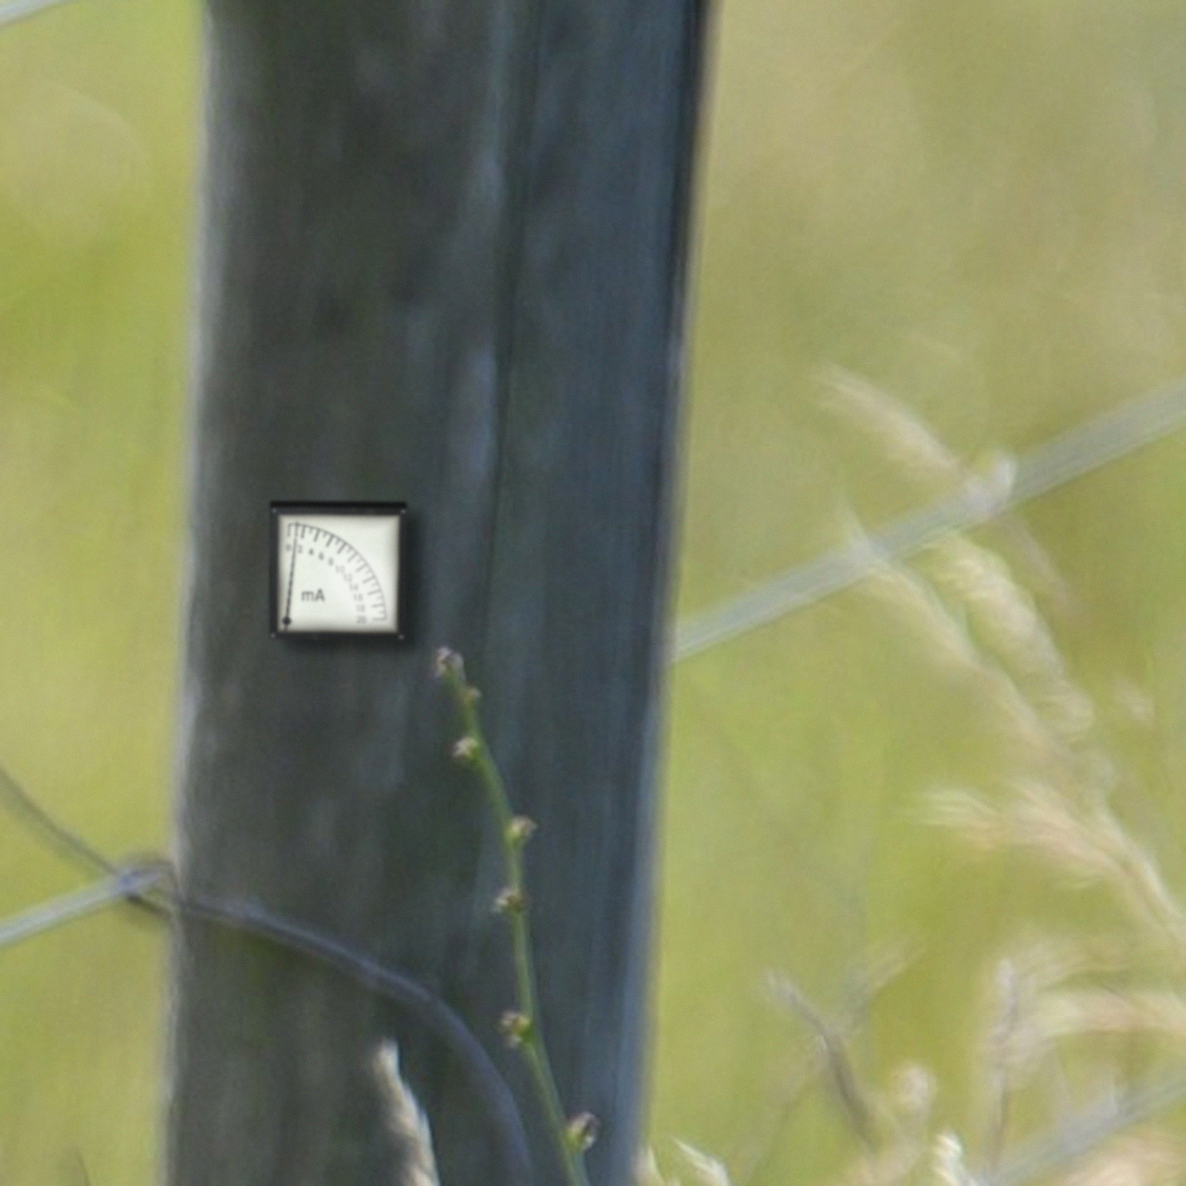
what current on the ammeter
1 mA
